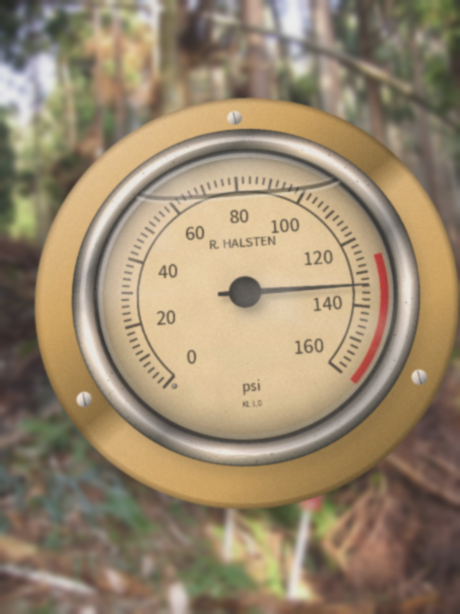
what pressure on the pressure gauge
134 psi
